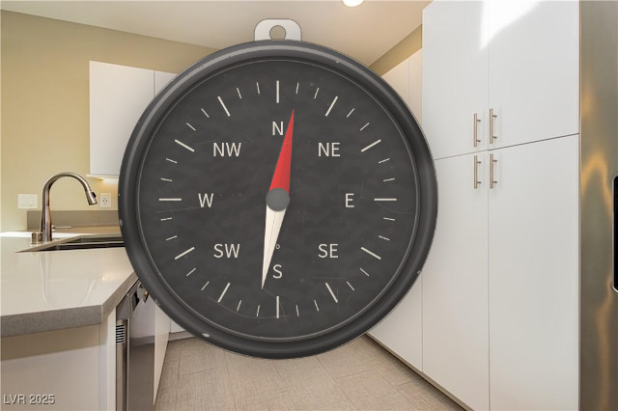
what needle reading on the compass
10 °
